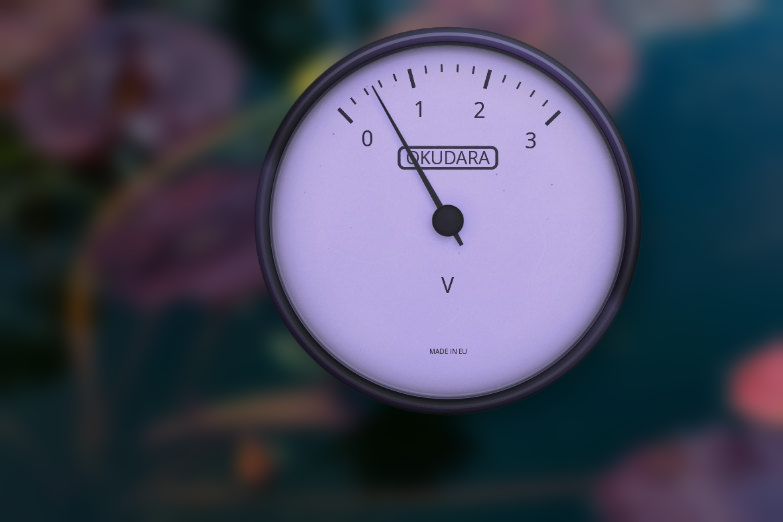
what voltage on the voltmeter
0.5 V
